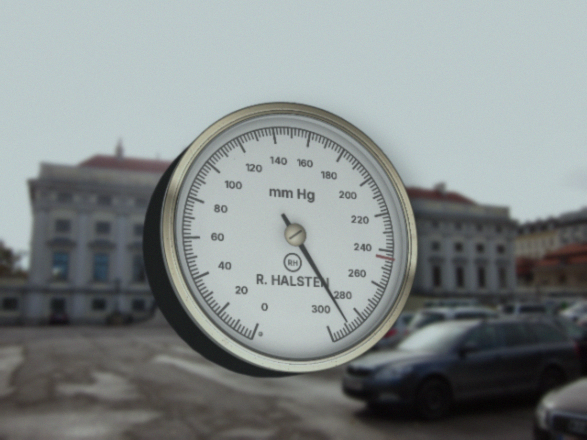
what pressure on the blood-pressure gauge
290 mmHg
